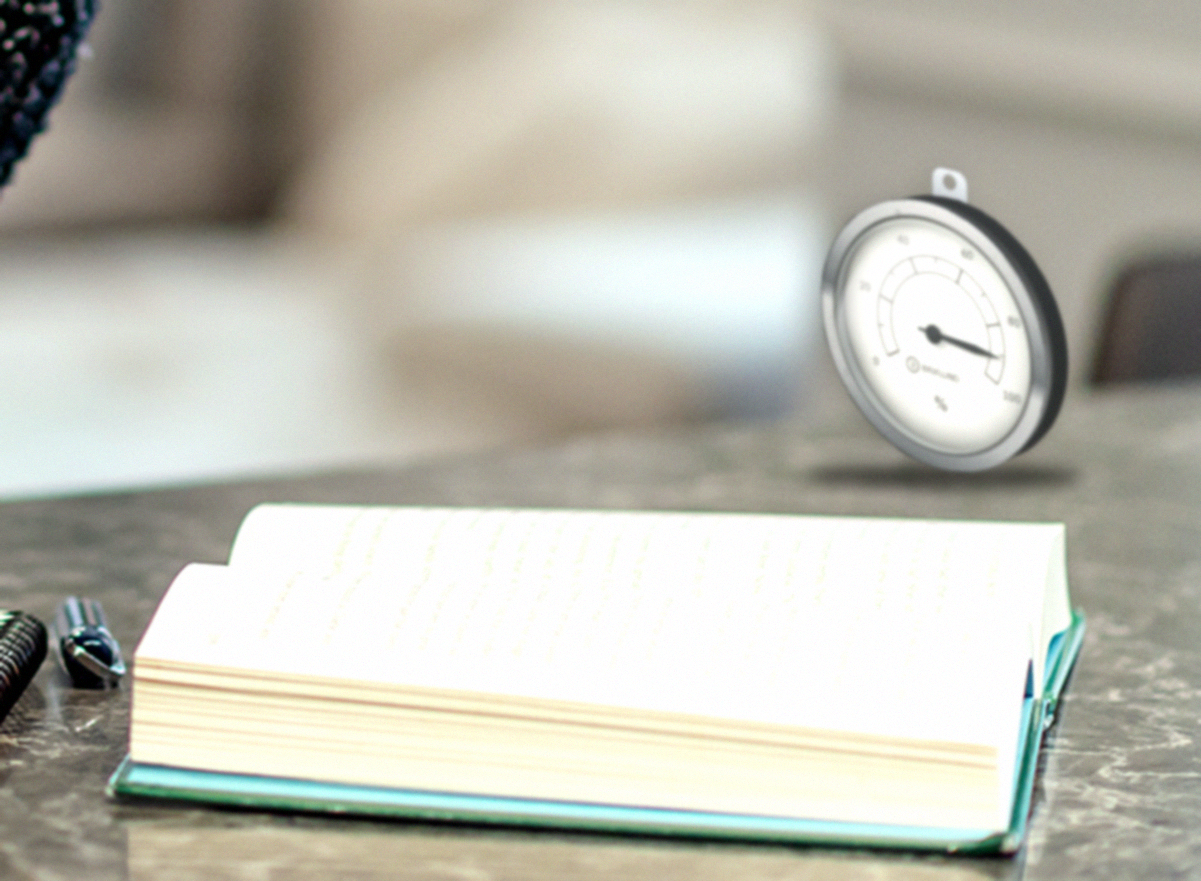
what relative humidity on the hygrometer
90 %
